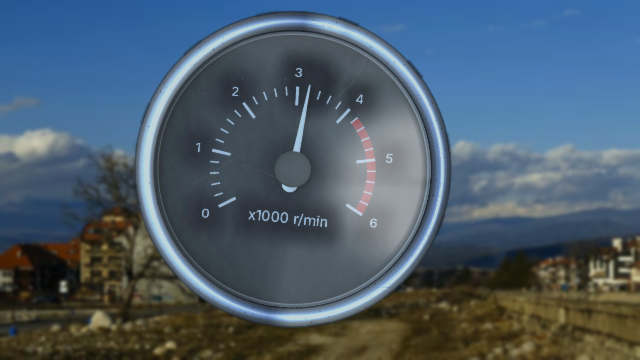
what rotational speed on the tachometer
3200 rpm
